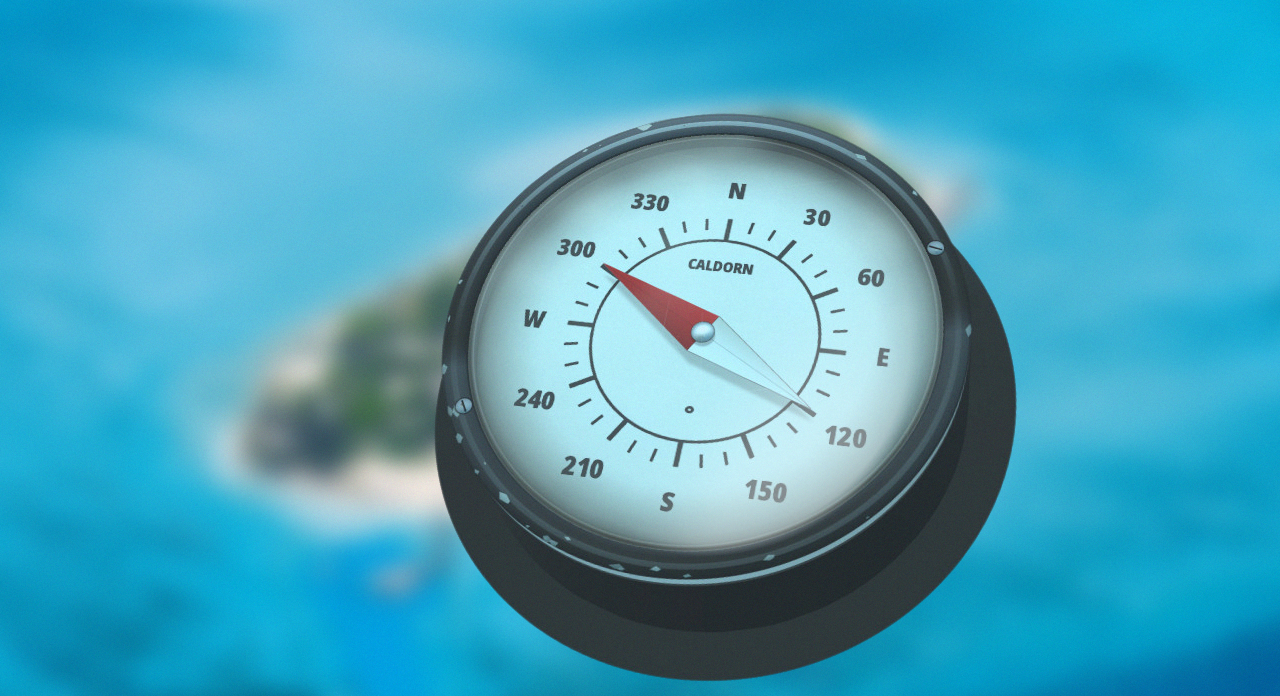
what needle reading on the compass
300 °
